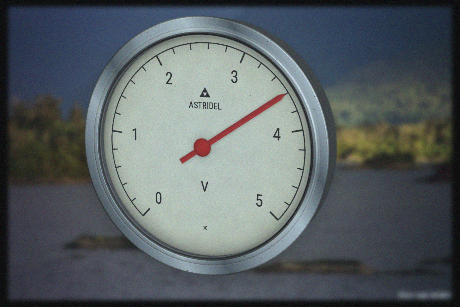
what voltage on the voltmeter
3.6 V
